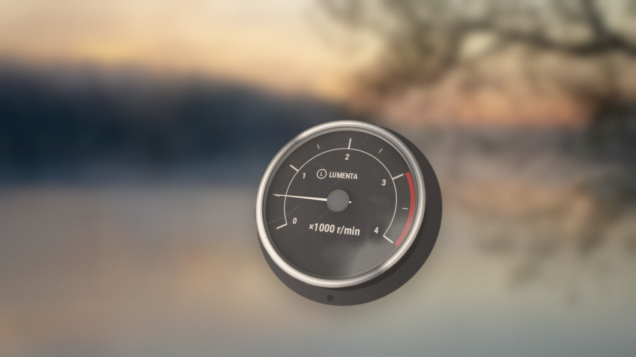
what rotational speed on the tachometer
500 rpm
